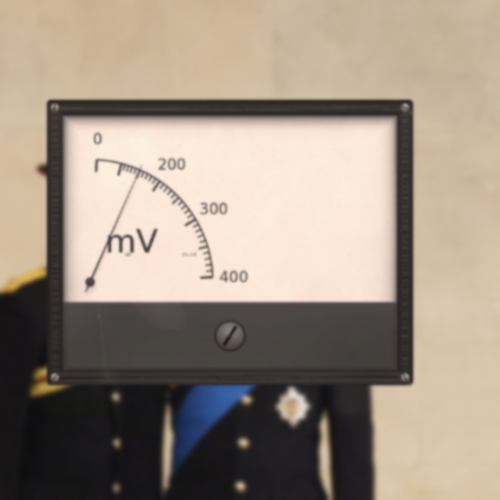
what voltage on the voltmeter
150 mV
